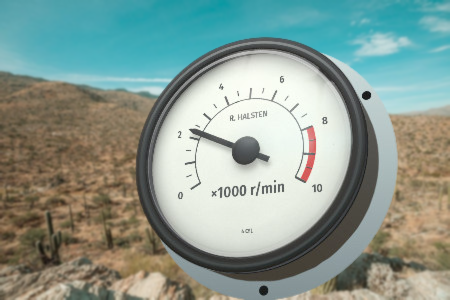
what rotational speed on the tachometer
2250 rpm
